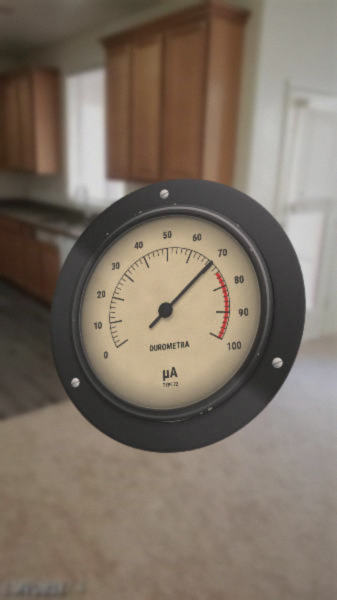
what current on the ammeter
70 µA
